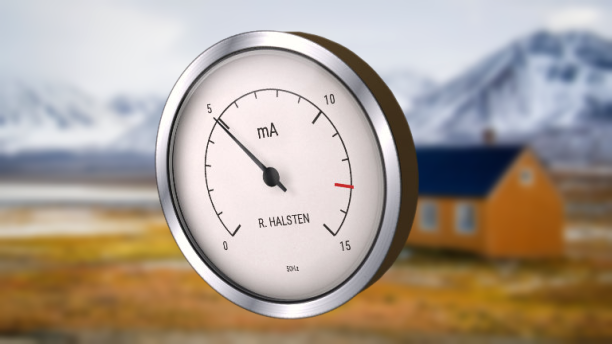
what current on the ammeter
5 mA
